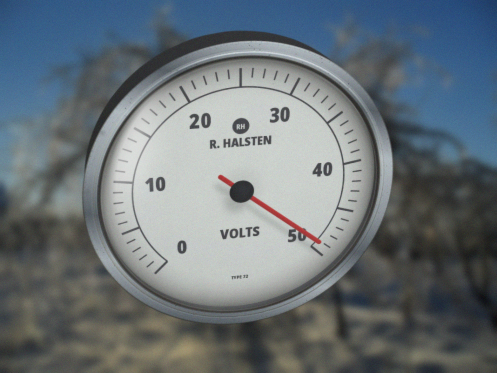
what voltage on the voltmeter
49 V
